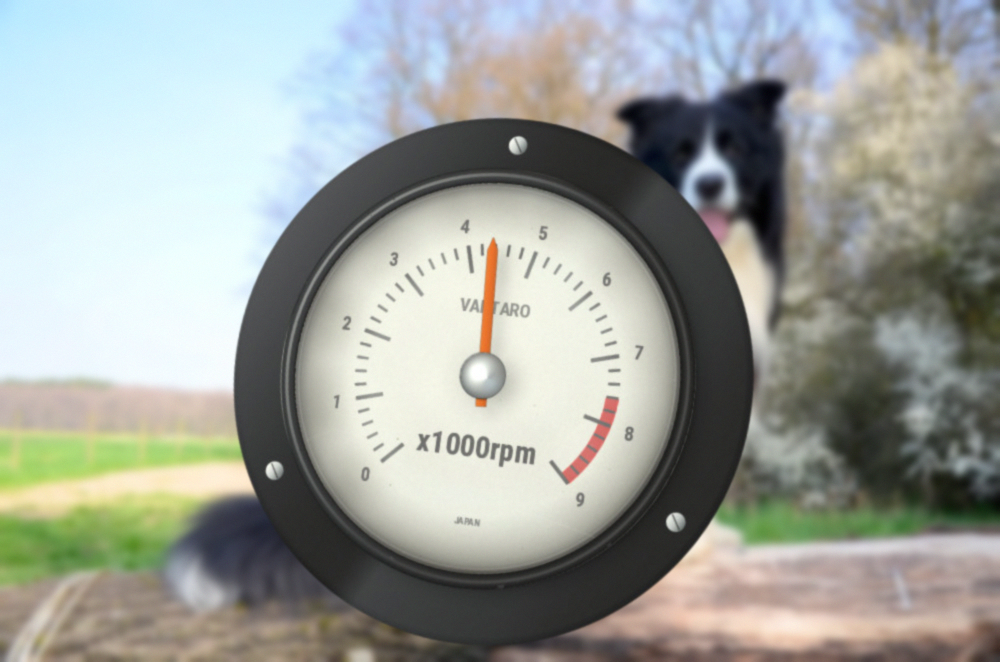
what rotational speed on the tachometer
4400 rpm
